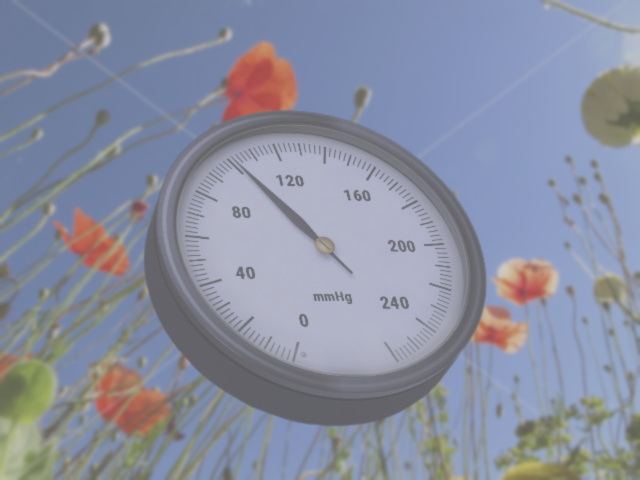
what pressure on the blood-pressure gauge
100 mmHg
